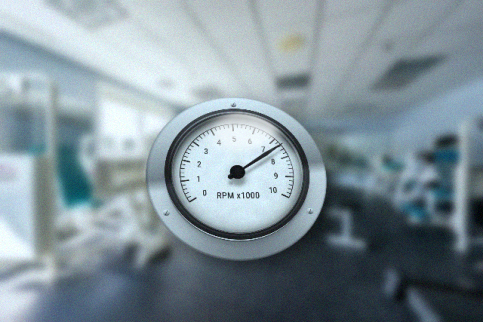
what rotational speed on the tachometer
7400 rpm
